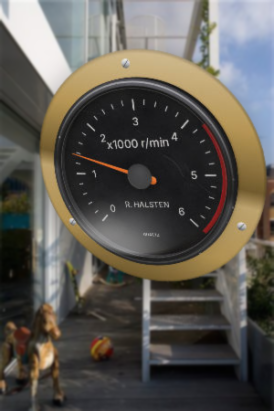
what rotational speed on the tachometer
1400 rpm
